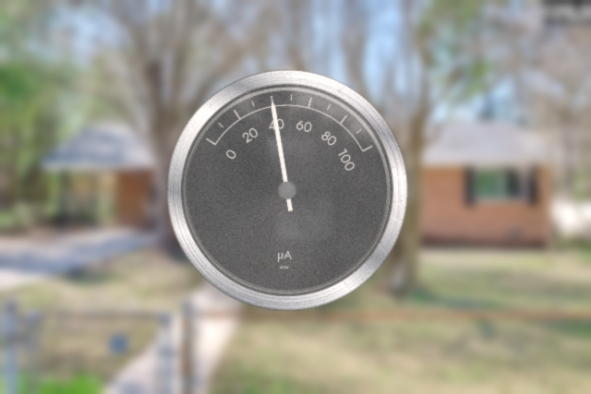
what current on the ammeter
40 µA
